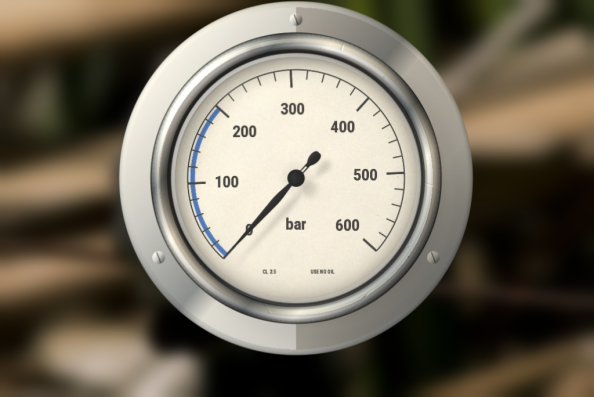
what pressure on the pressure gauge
0 bar
